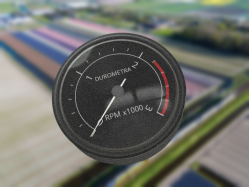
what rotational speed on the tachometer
0 rpm
